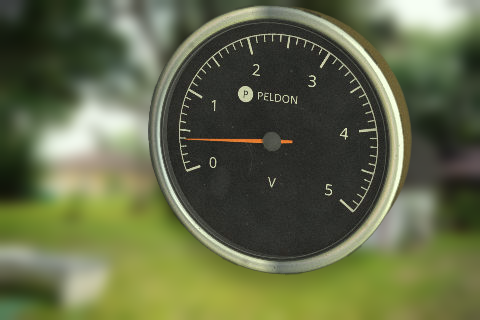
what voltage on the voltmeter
0.4 V
